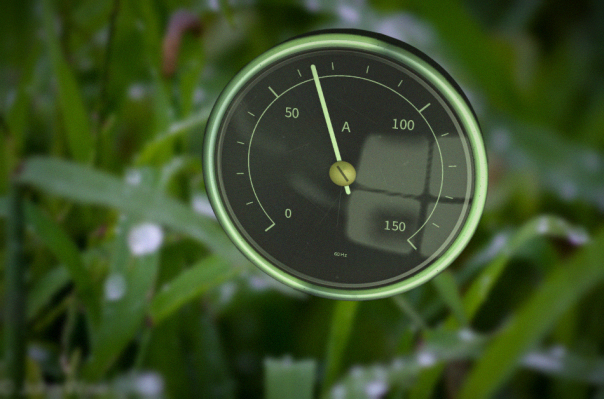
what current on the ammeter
65 A
